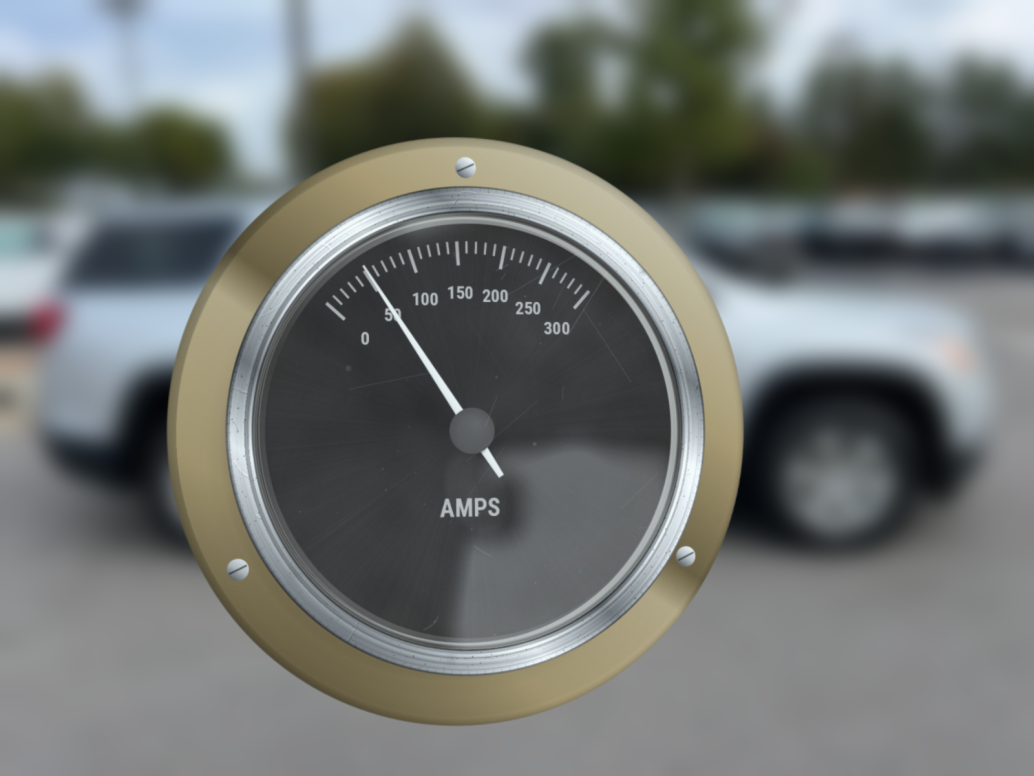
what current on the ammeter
50 A
